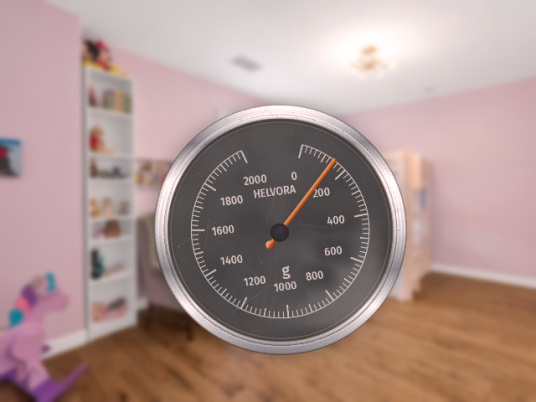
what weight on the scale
140 g
